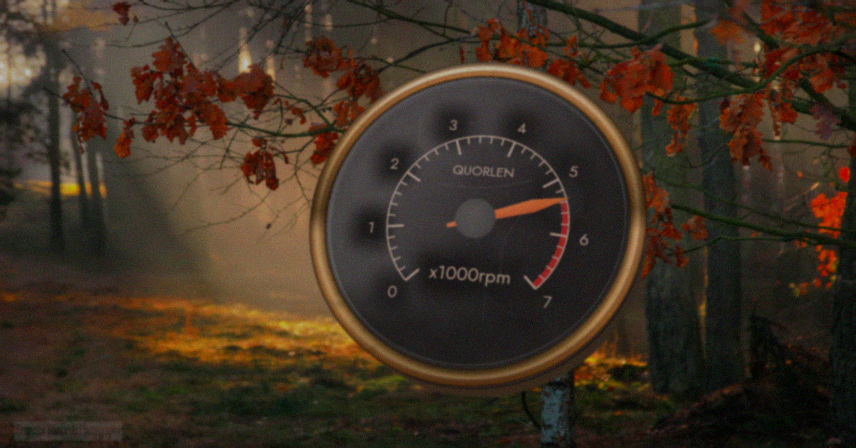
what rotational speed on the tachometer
5400 rpm
